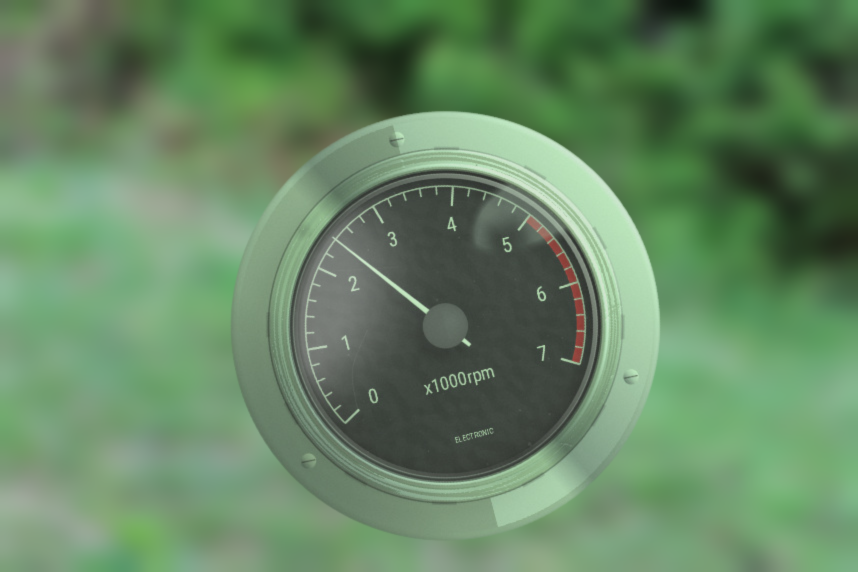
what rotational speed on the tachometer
2400 rpm
